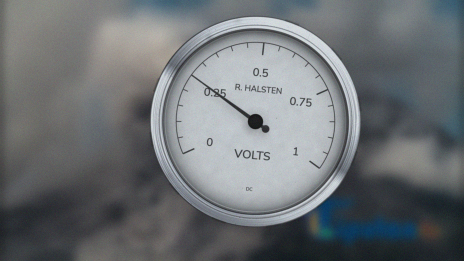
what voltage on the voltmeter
0.25 V
